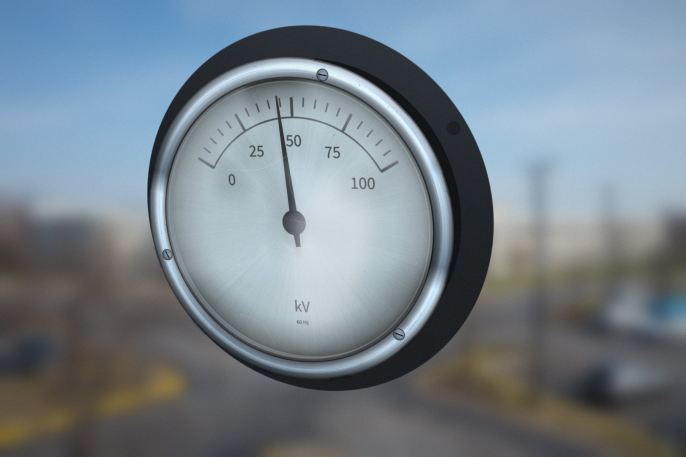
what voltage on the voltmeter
45 kV
